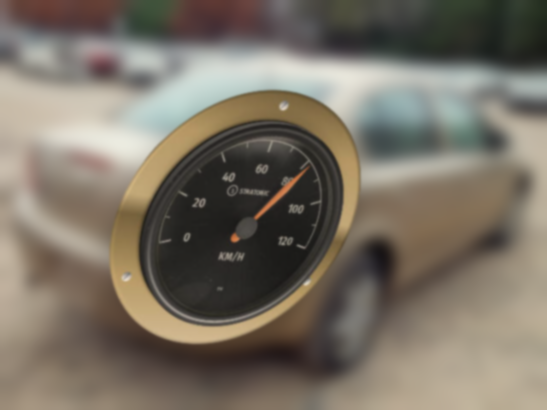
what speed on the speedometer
80 km/h
